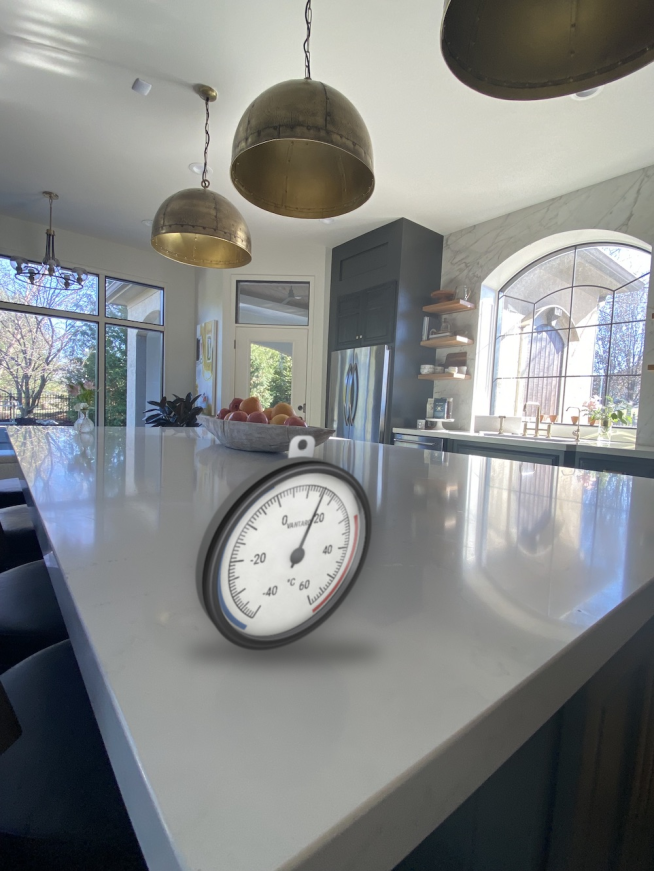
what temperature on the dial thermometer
15 °C
